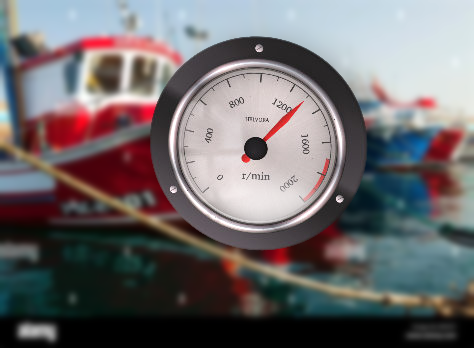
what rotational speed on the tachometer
1300 rpm
